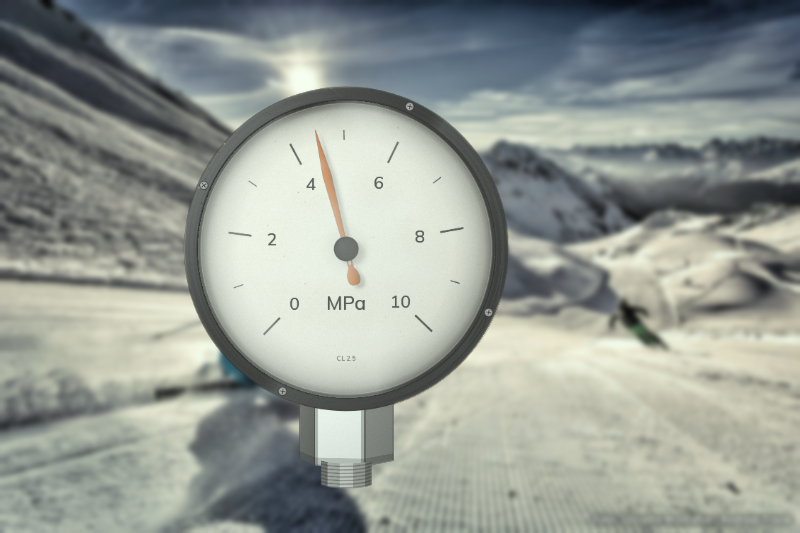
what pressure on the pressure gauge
4.5 MPa
